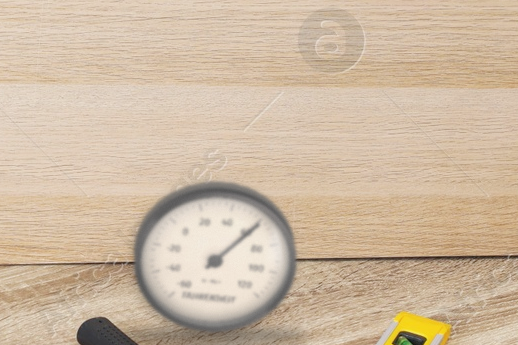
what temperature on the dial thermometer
60 °F
